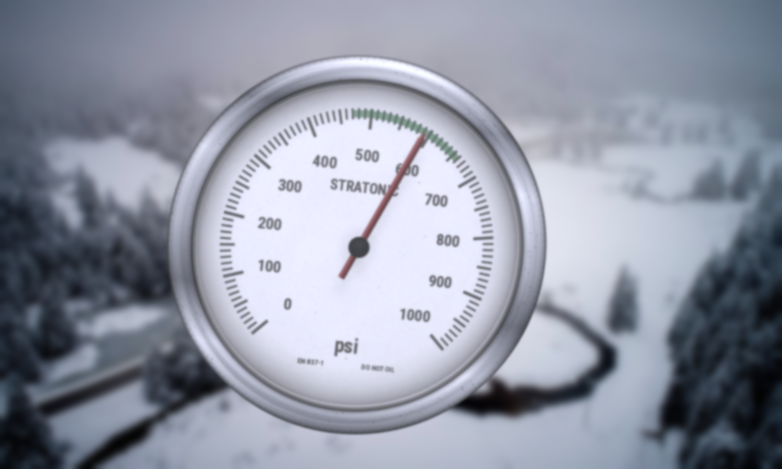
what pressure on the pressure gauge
590 psi
